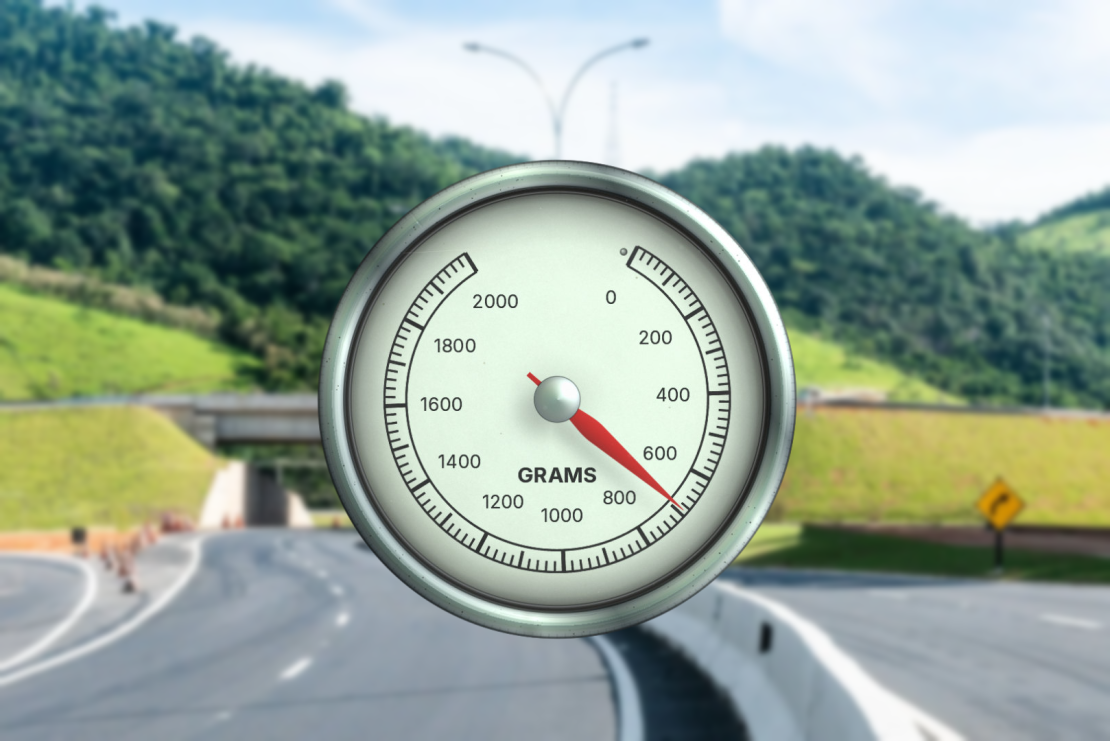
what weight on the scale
690 g
